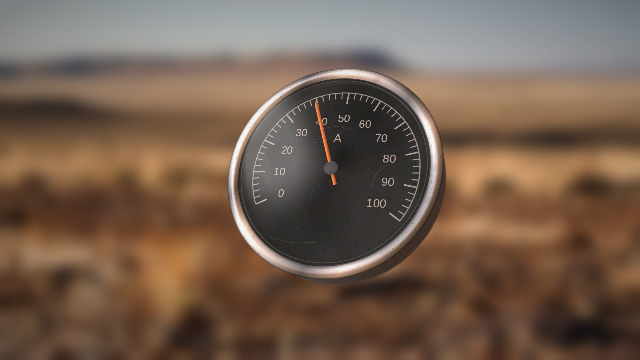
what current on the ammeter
40 A
